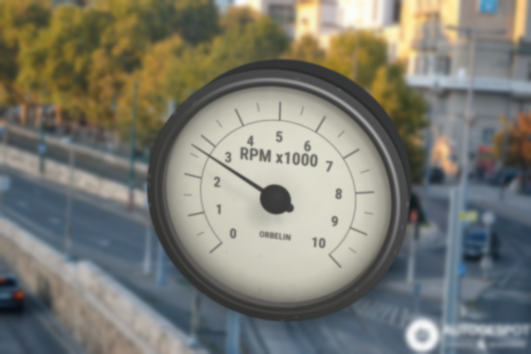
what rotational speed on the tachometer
2750 rpm
